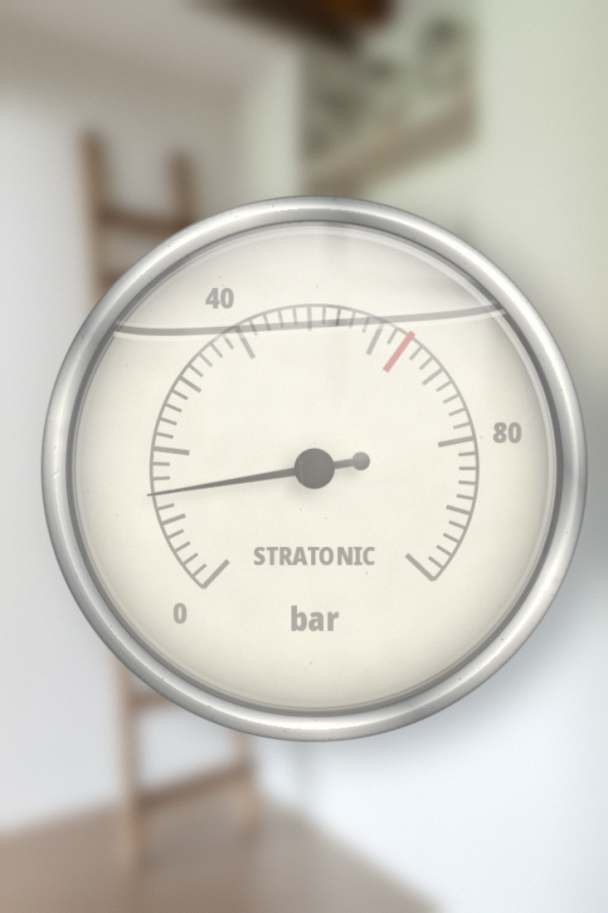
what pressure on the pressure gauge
14 bar
